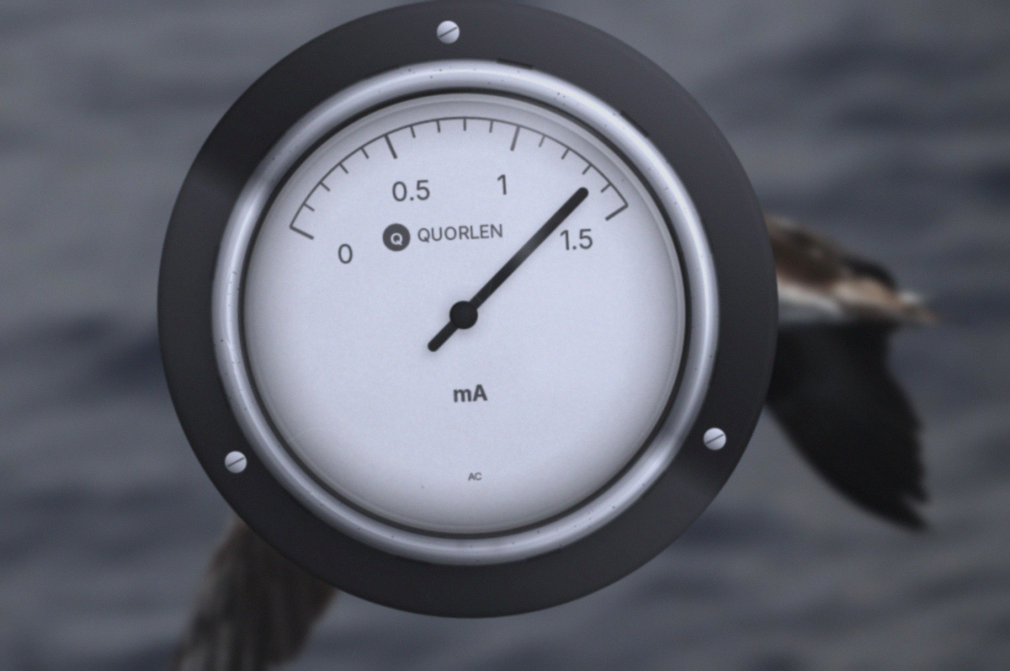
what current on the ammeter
1.35 mA
